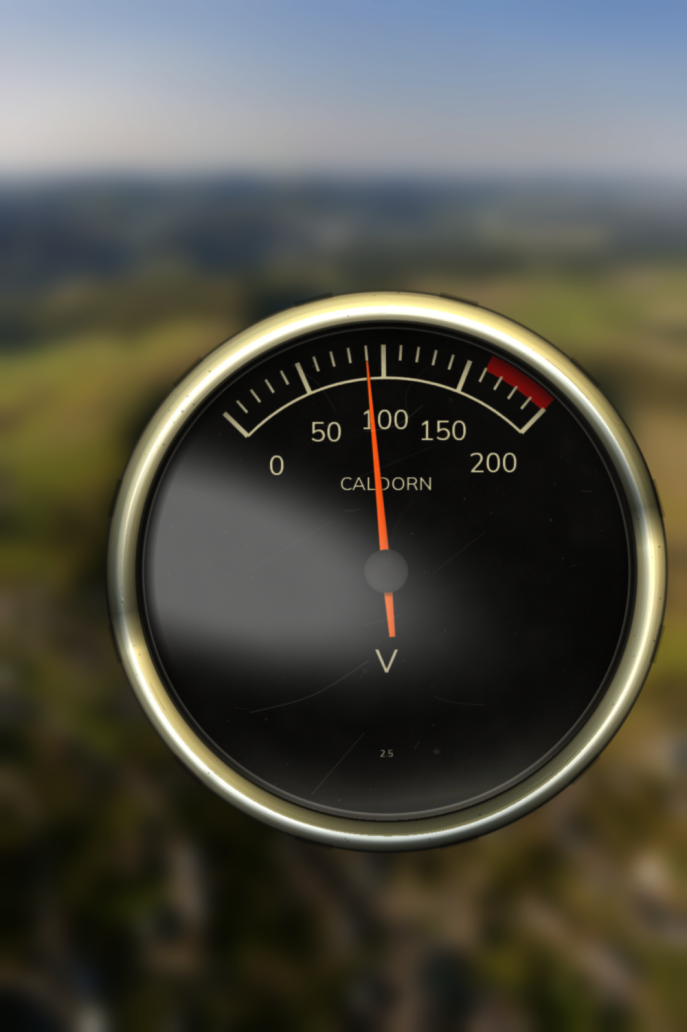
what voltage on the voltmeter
90 V
